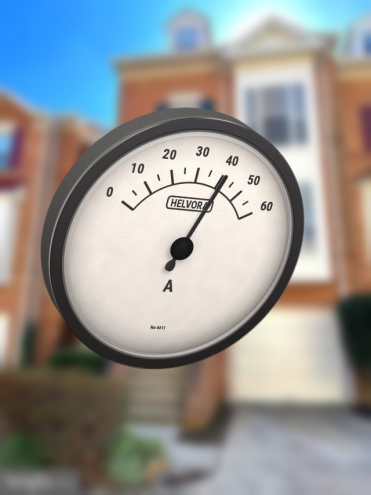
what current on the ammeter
40 A
